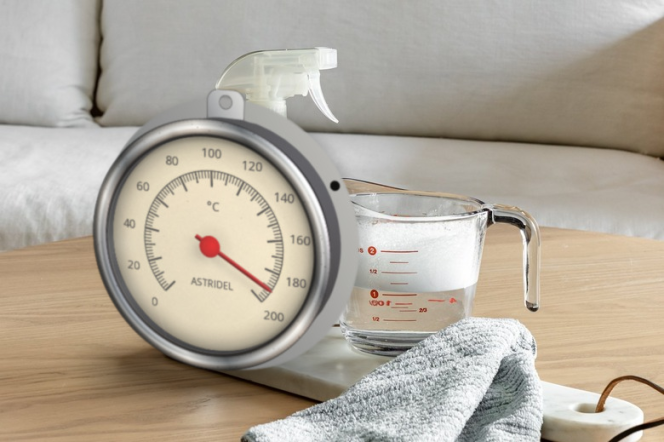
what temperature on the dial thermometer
190 °C
